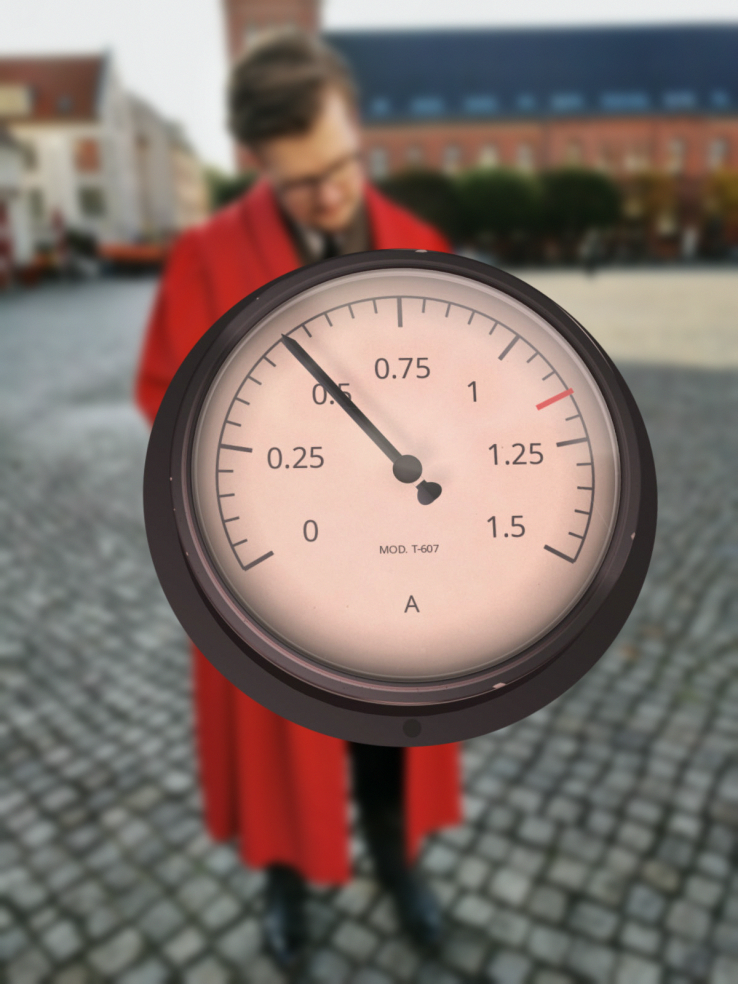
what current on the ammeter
0.5 A
